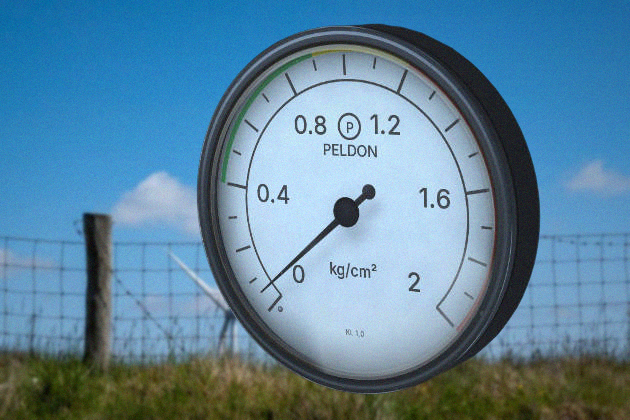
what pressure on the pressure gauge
0.05 kg/cm²
